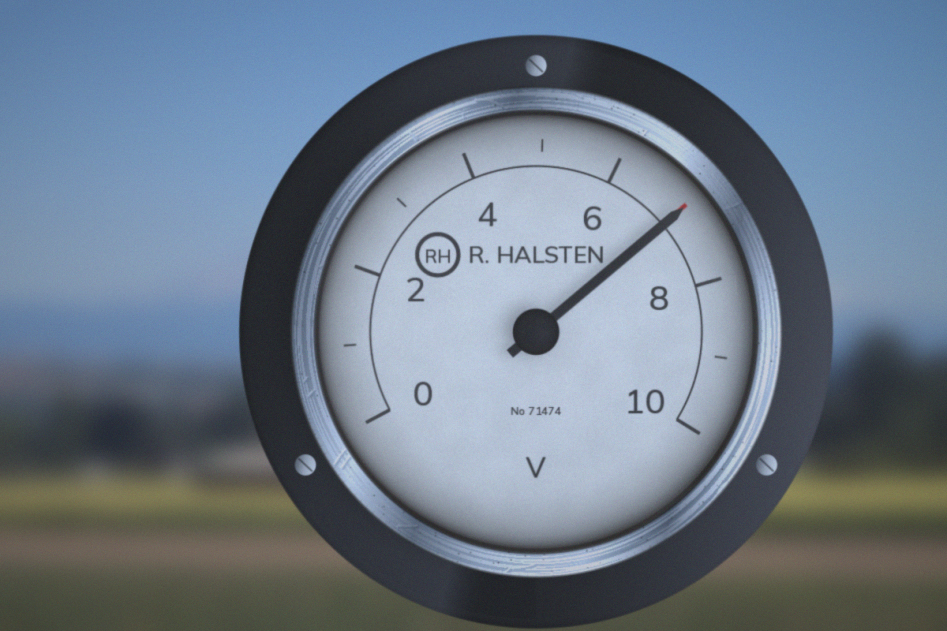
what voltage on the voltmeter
7 V
